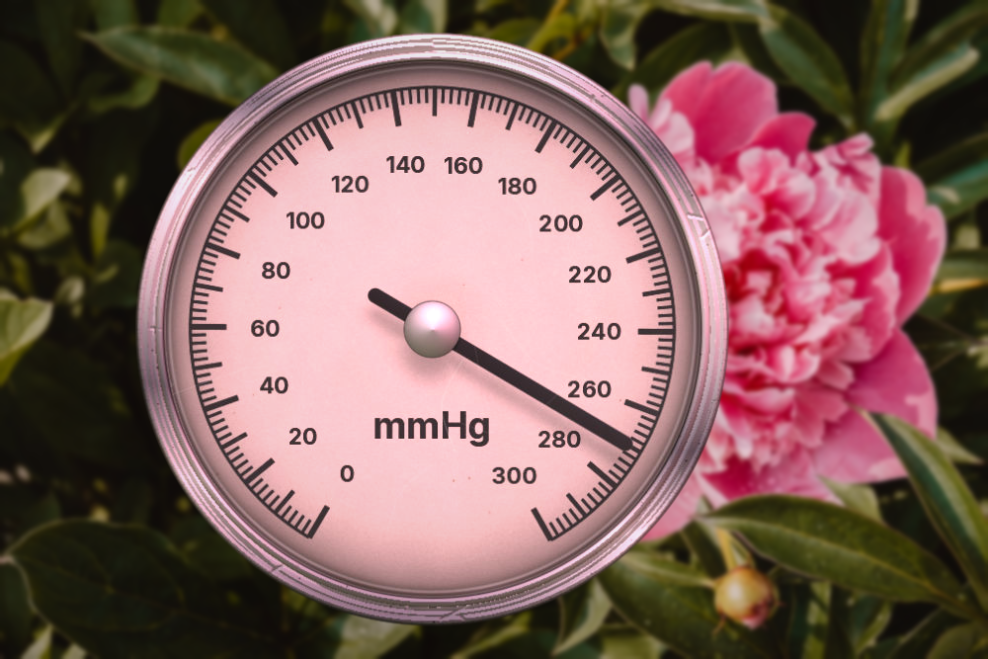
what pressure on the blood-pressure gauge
270 mmHg
